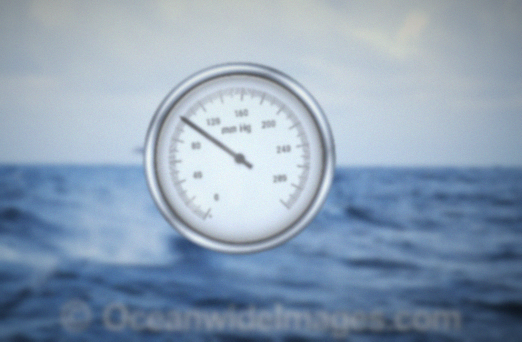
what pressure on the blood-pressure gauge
100 mmHg
